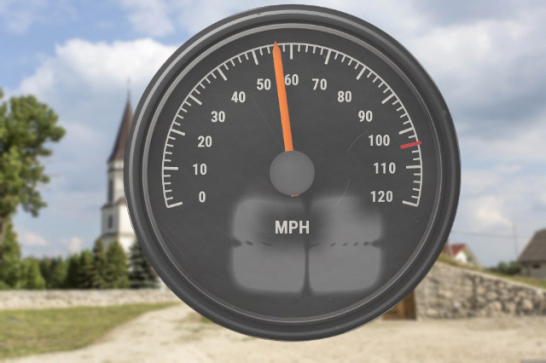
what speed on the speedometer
56 mph
